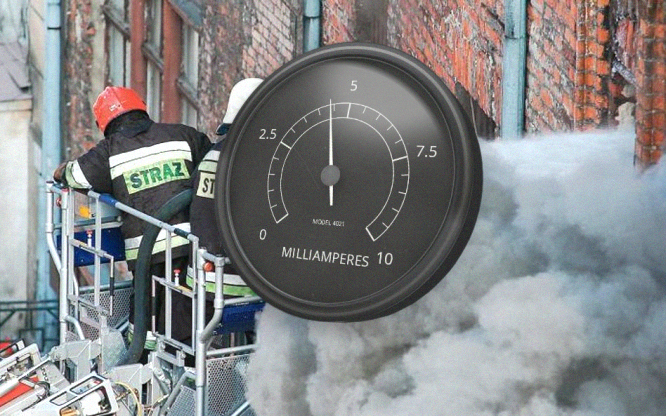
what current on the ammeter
4.5 mA
